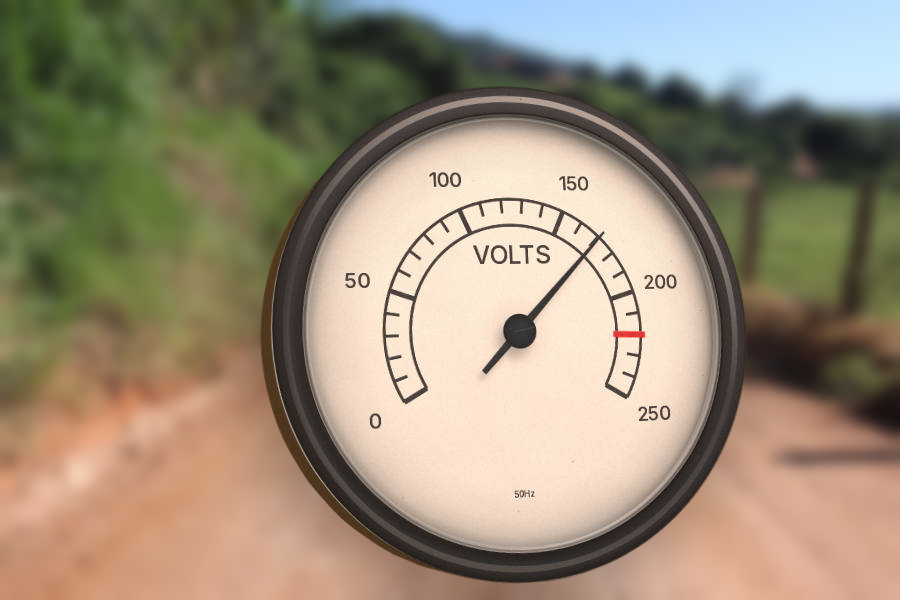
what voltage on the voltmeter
170 V
